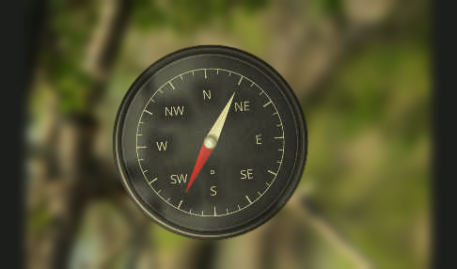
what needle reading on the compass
210 °
